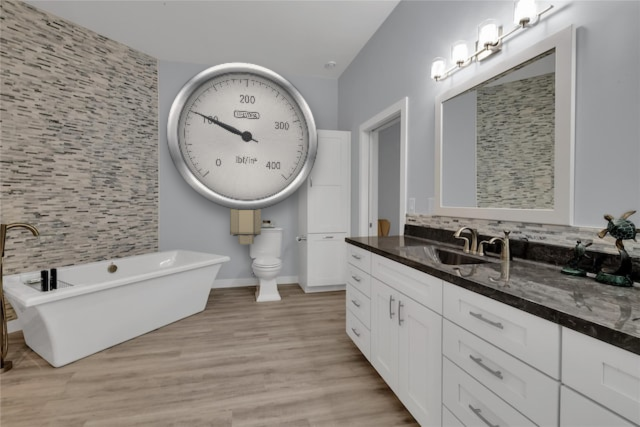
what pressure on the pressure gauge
100 psi
